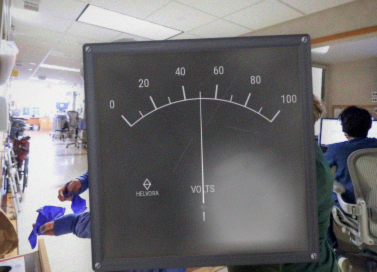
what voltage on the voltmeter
50 V
